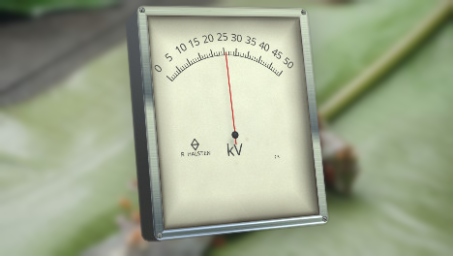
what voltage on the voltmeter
25 kV
